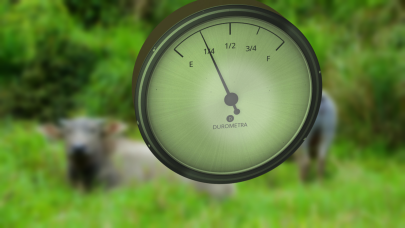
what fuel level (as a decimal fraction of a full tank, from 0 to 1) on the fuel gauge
0.25
